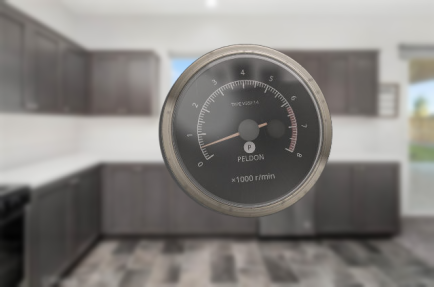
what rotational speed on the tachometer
500 rpm
